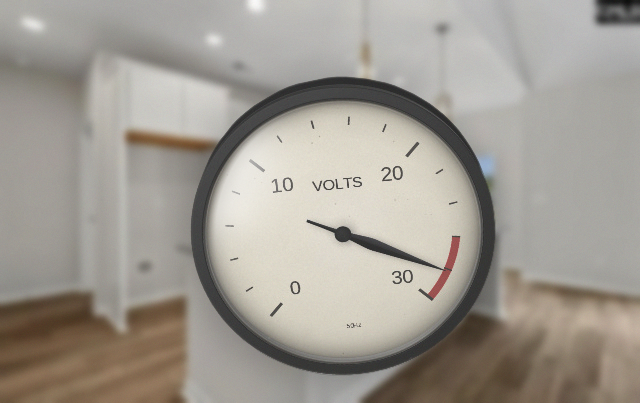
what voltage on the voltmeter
28 V
